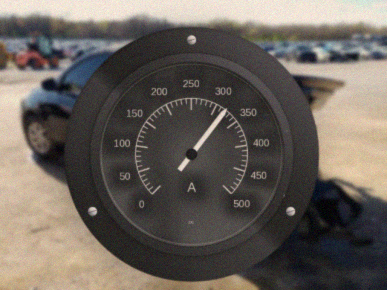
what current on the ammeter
320 A
